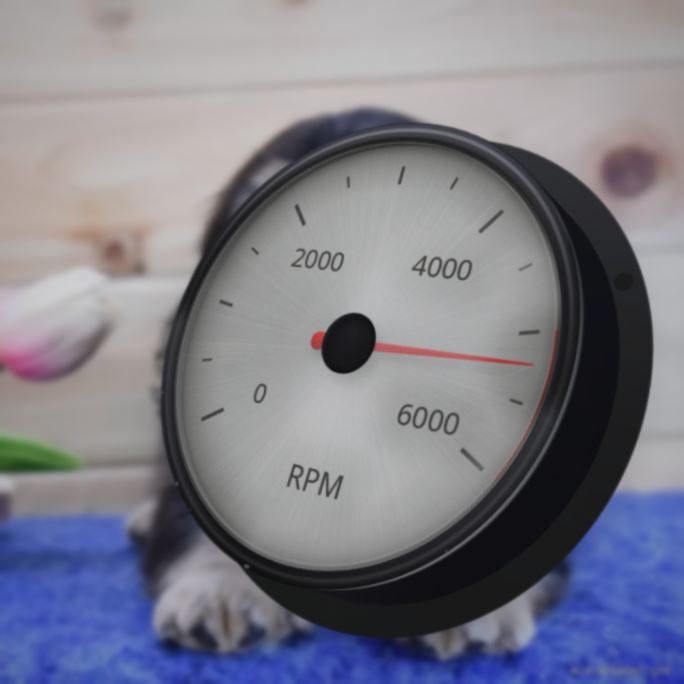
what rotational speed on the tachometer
5250 rpm
